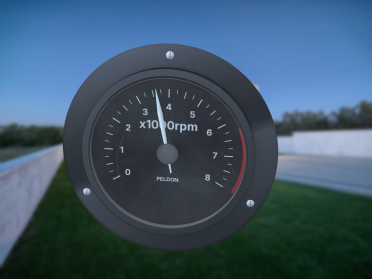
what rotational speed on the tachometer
3625 rpm
